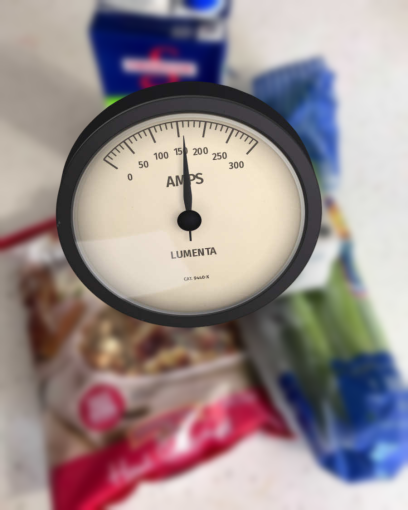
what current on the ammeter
160 A
